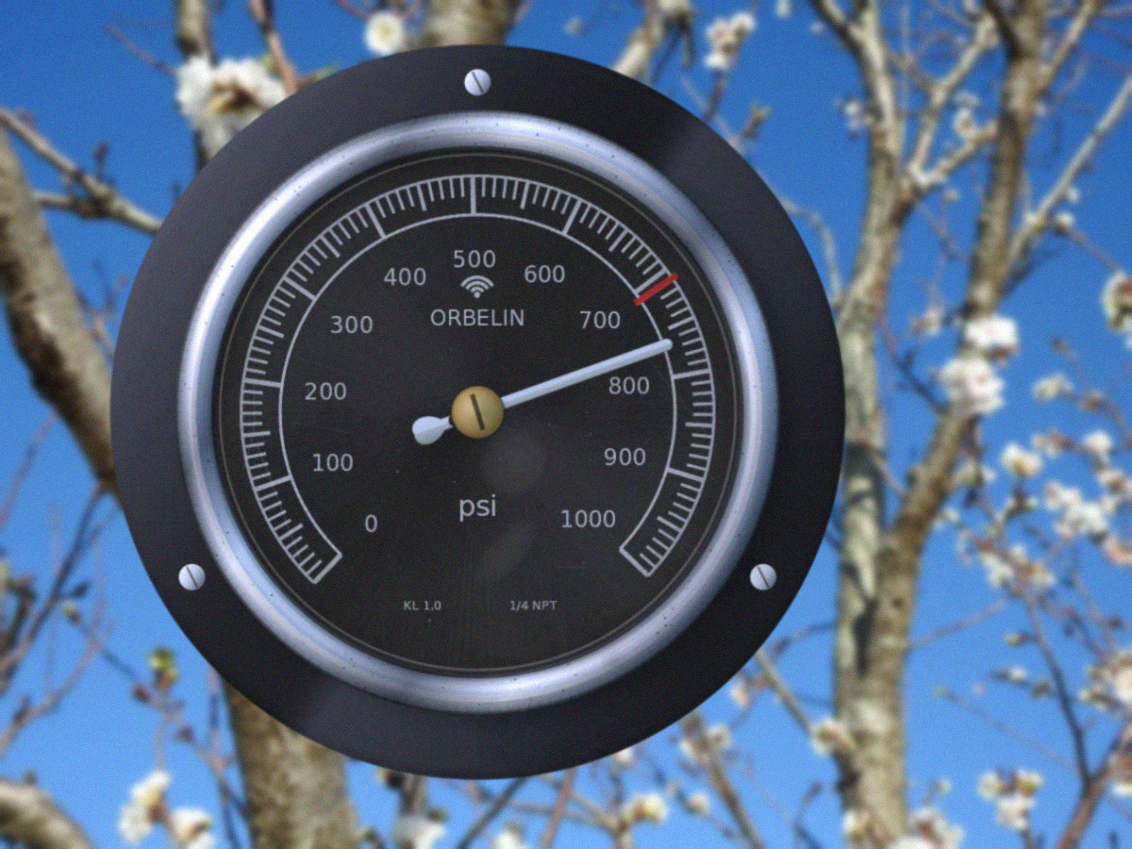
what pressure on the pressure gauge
765 psi
